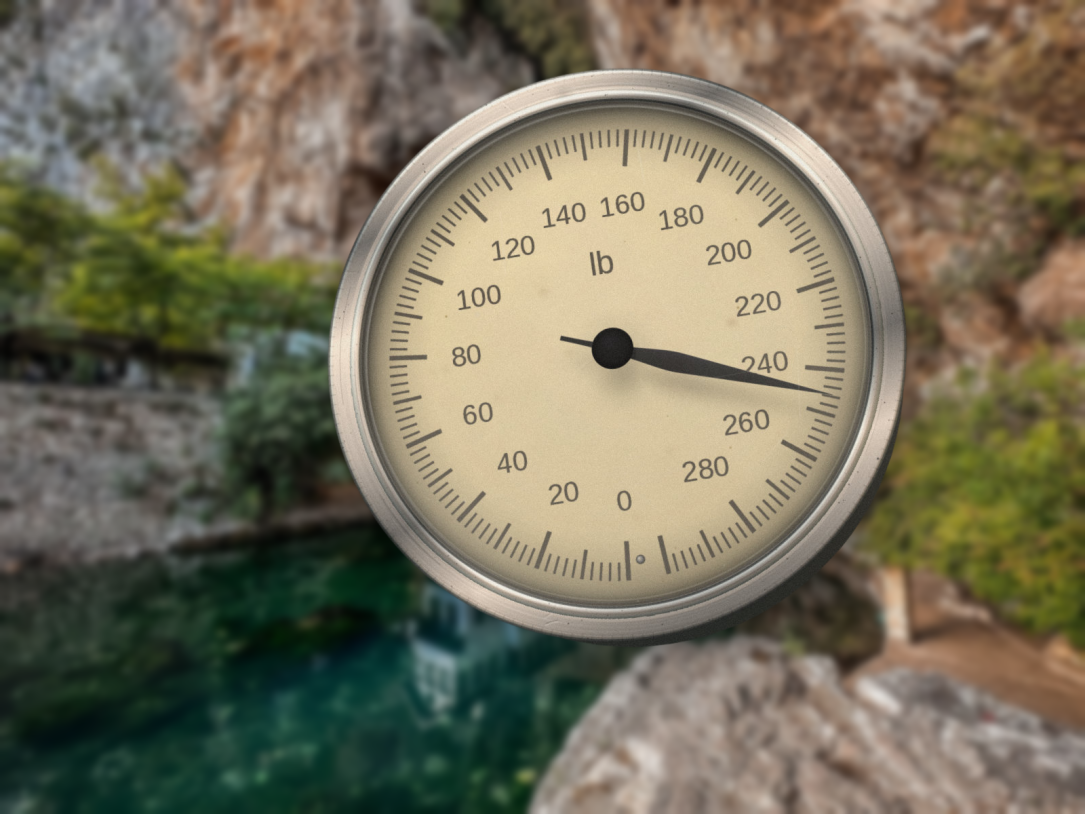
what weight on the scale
246 lb
